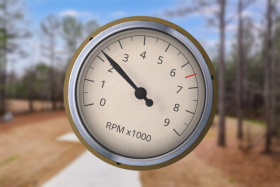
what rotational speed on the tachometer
2250 rpm
